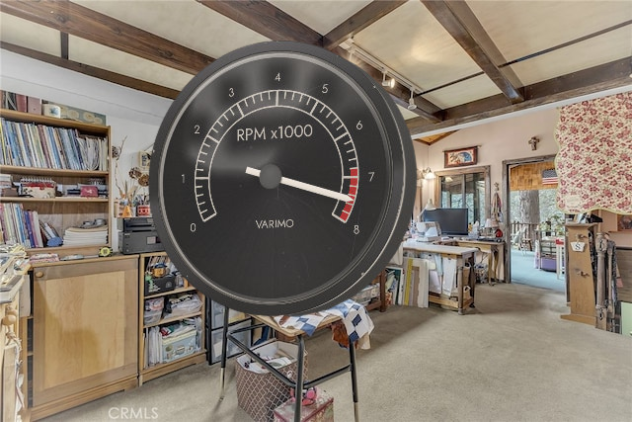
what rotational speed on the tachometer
7500 rpm
